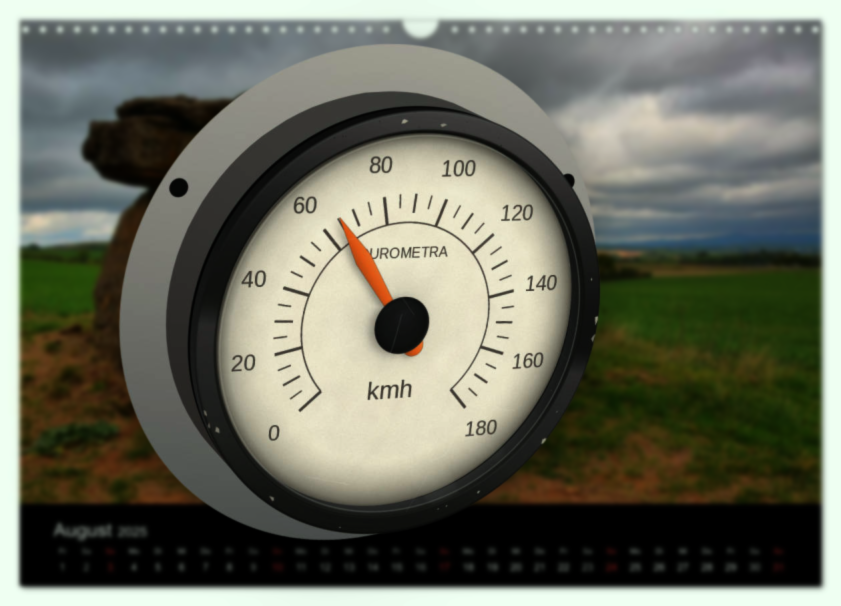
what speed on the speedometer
65 km/h
